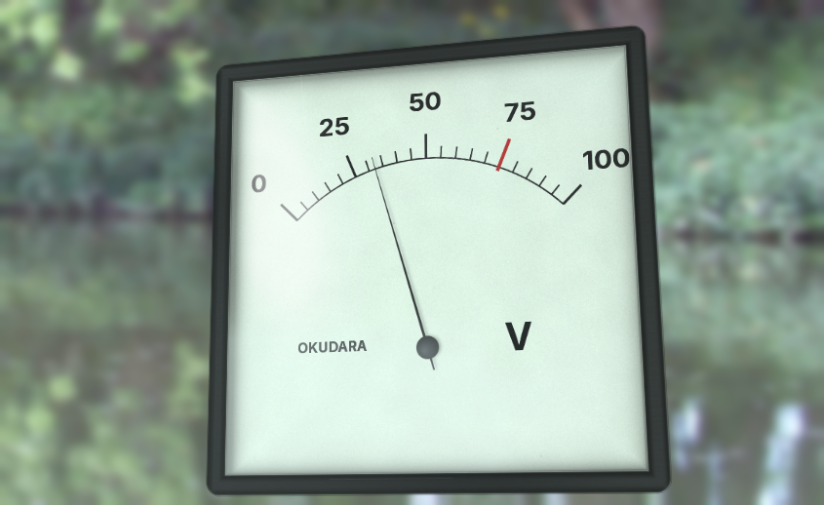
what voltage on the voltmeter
32.5 V
